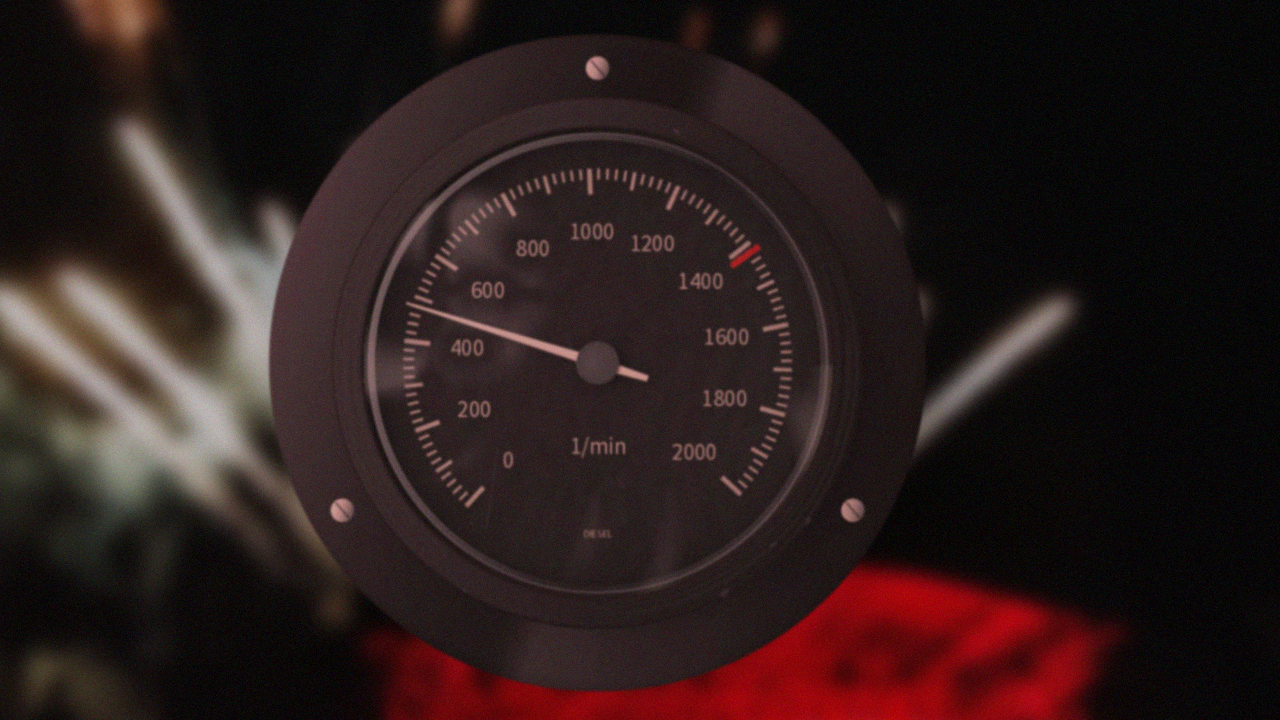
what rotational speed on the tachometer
480 rpm
